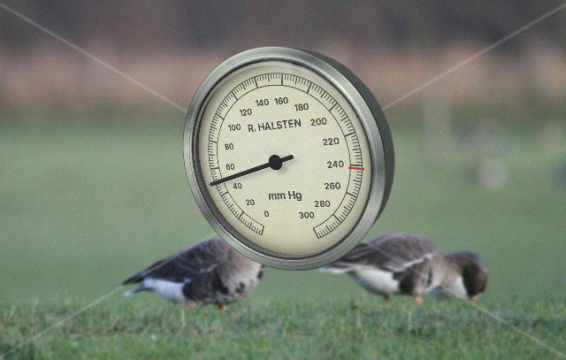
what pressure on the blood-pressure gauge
50 mmHg
